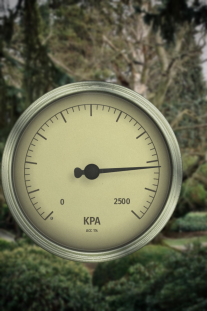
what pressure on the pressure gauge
2050 kPa
